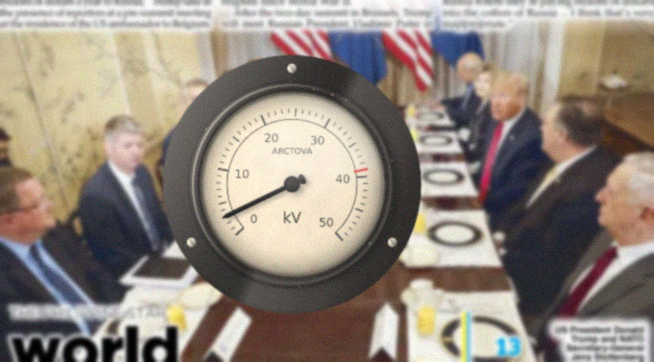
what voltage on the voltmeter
3 kV
